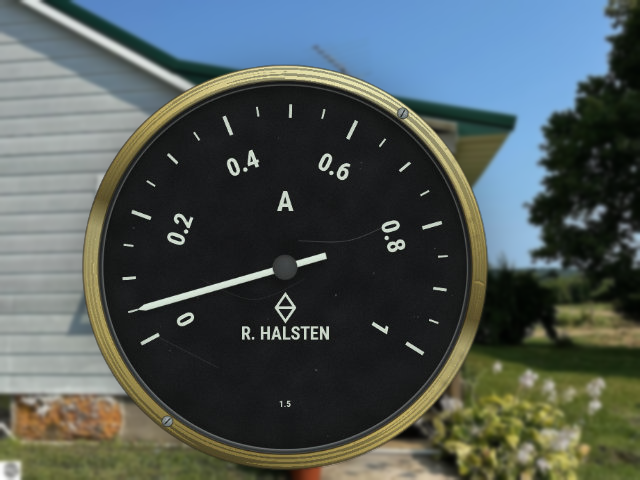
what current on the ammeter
0.05 A
